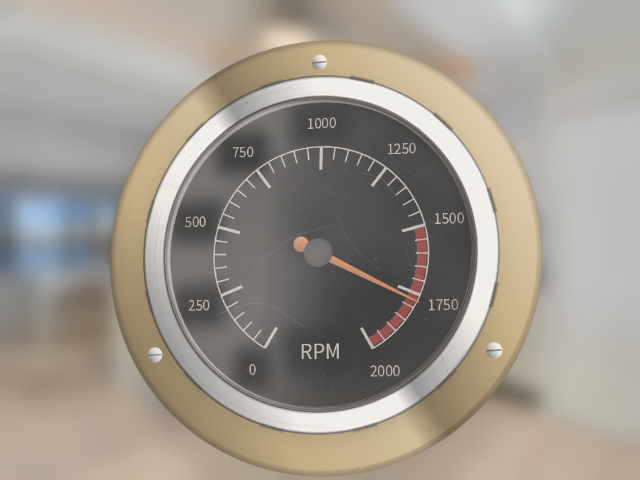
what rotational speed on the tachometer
1775 rpm
